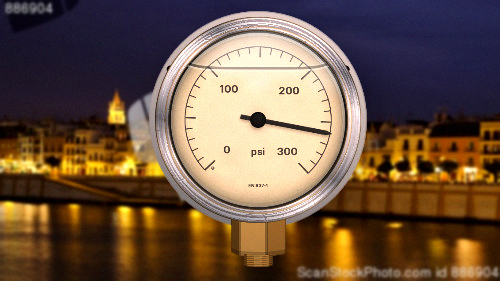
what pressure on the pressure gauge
260 psi
